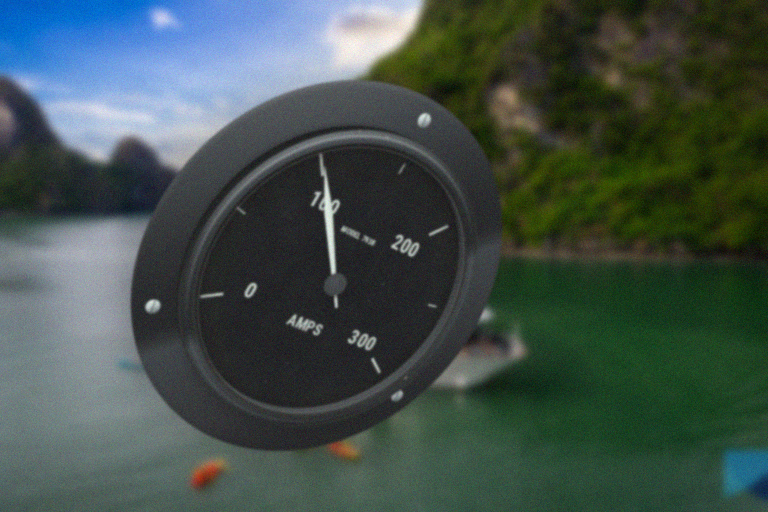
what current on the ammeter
100 A
